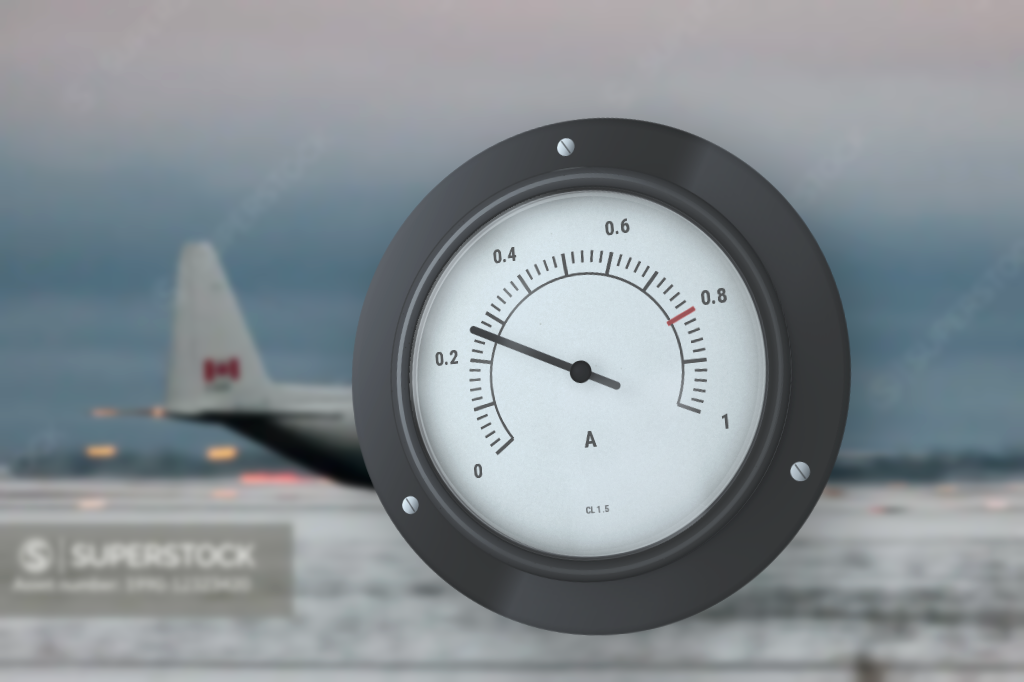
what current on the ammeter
0.26 A
